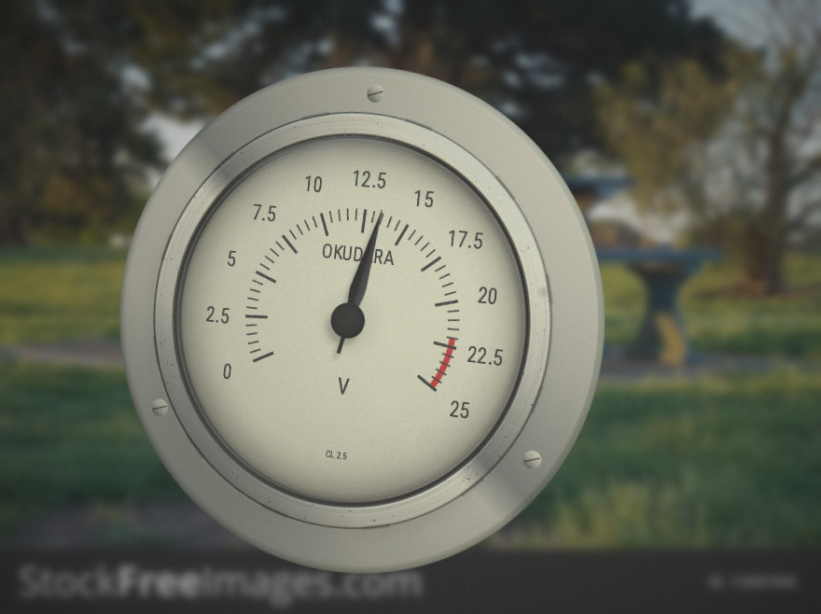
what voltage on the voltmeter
13.5 V
